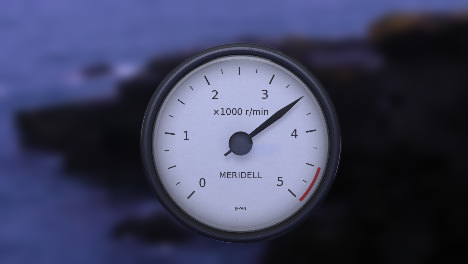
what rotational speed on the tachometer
3500 rpm
